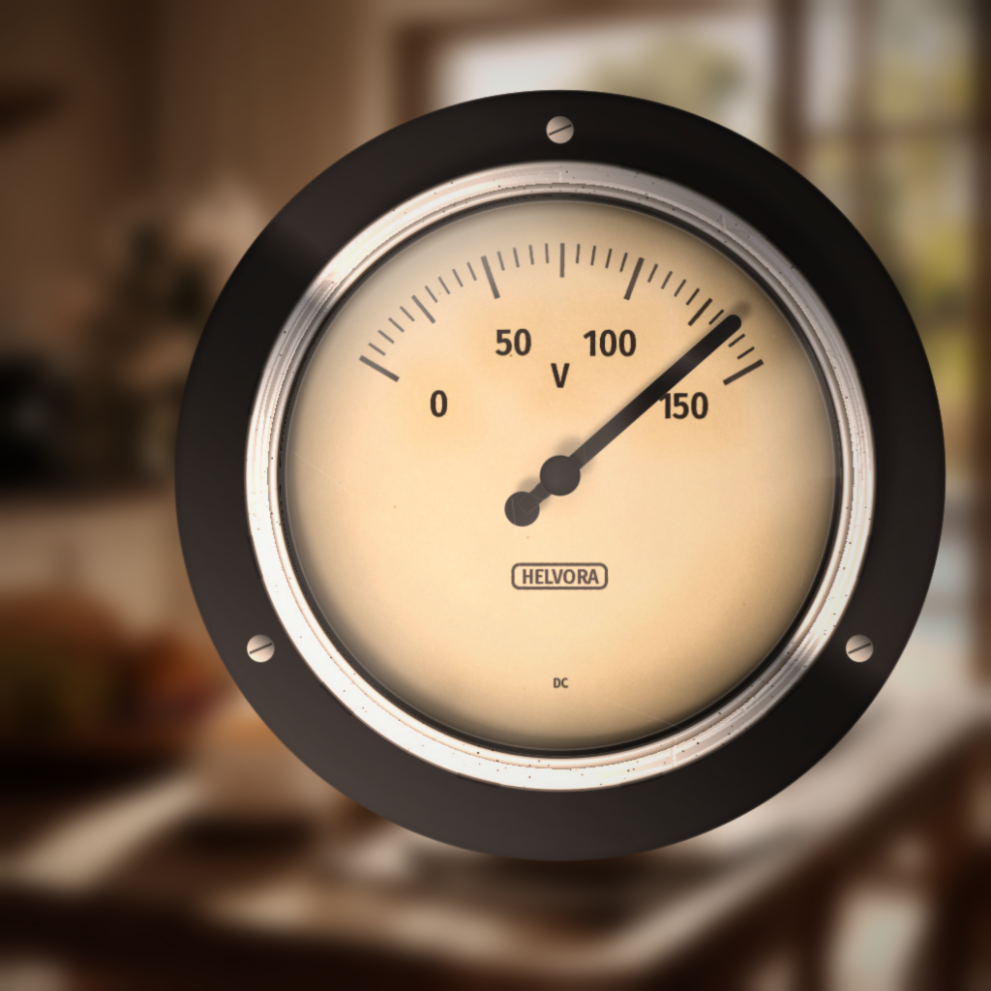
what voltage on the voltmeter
135 V
